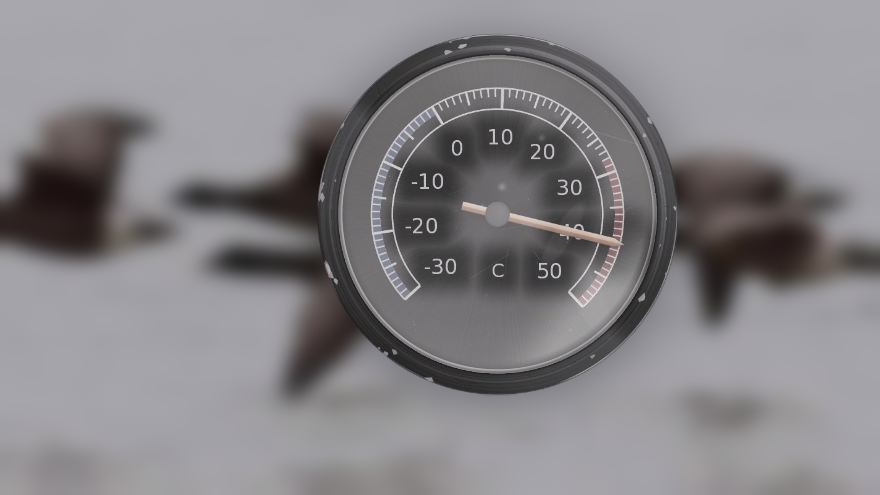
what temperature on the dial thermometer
40 °C
